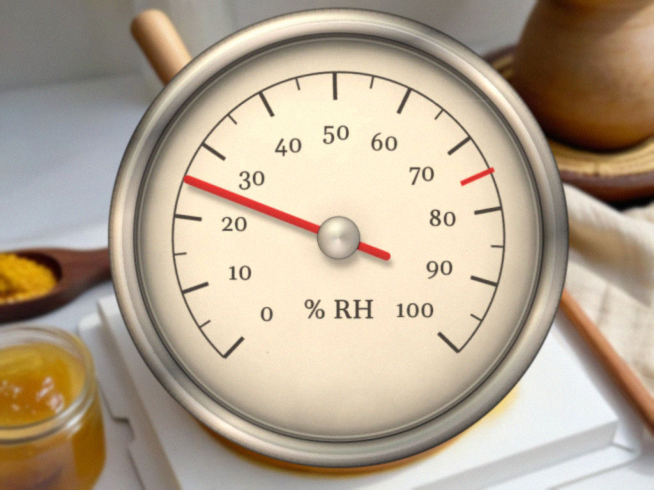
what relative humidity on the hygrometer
25 %
